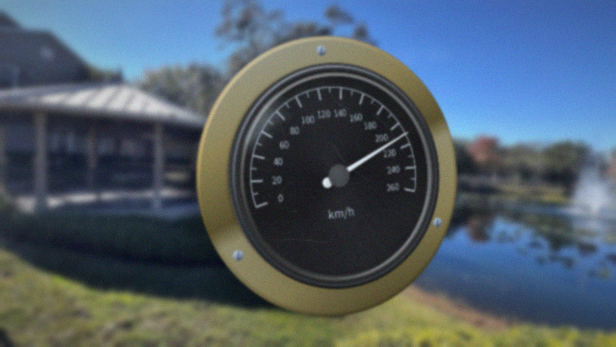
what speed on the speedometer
210 km/h
